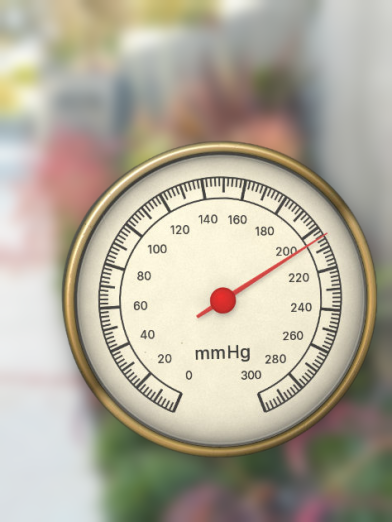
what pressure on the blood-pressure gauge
204 mmHg
